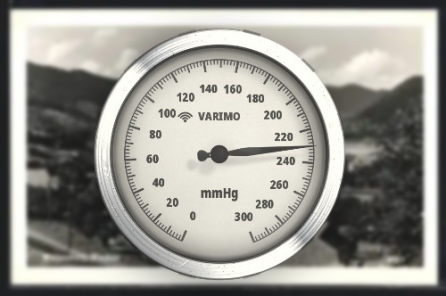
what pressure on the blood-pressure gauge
230 mmHg
